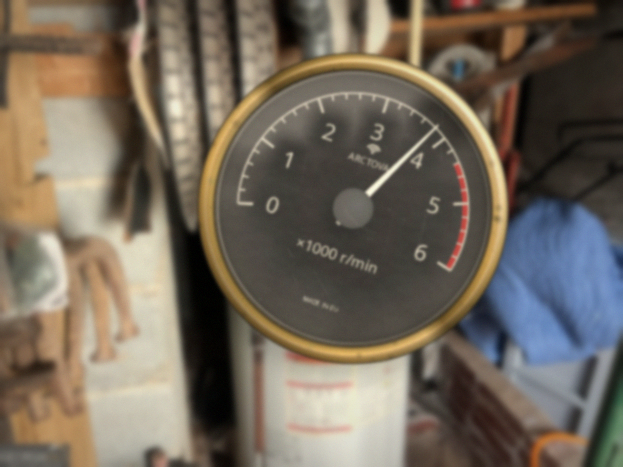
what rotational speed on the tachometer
3800 rpm
